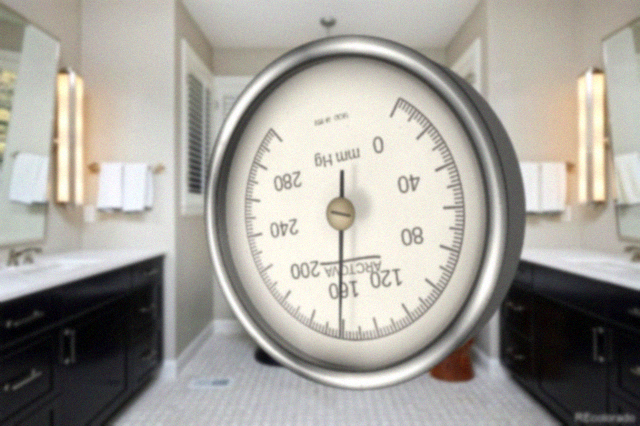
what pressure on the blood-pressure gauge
160 mmHg
